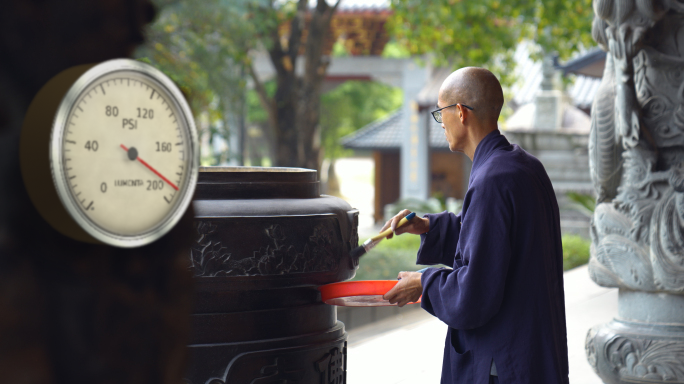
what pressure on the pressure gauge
190 psi
